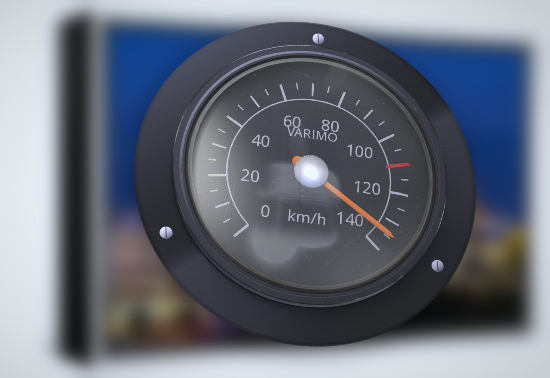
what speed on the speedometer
135 km/h
